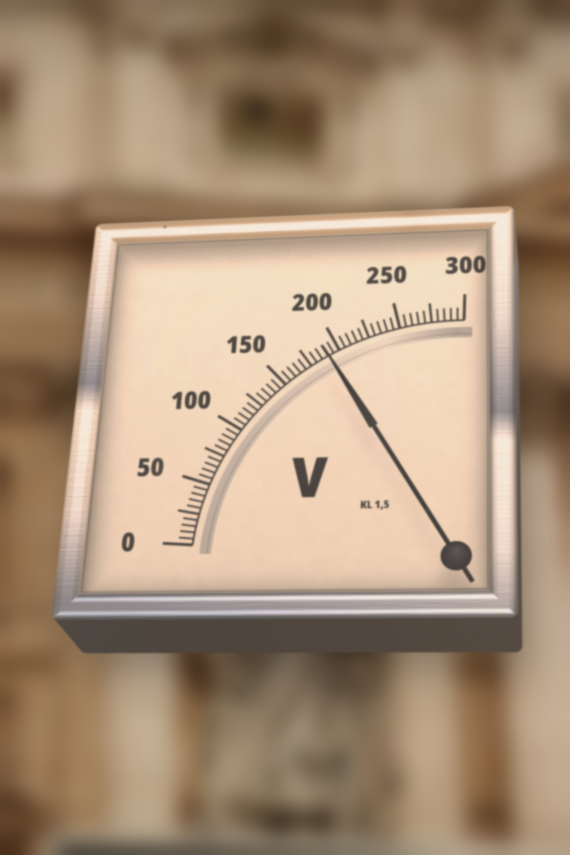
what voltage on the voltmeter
190 V
